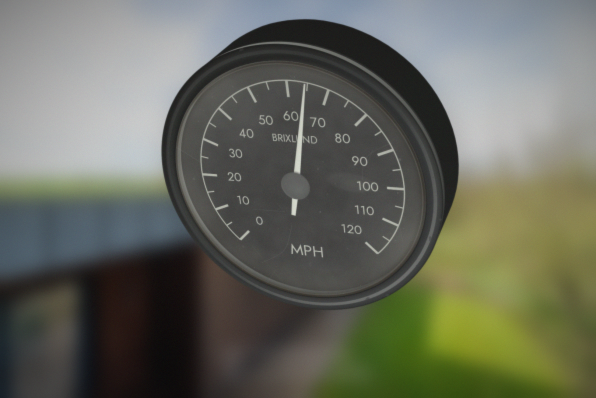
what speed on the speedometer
65 mph
